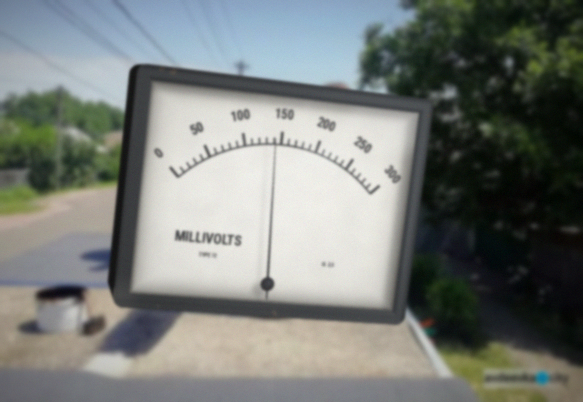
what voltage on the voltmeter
140 mV
